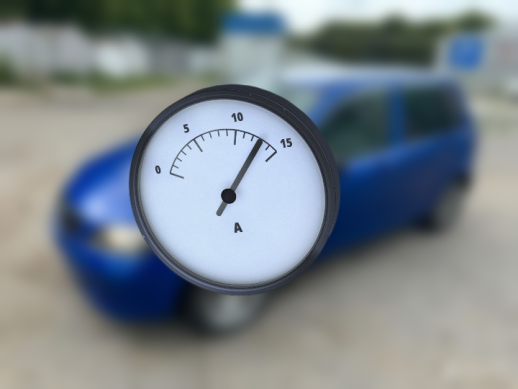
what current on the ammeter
13 A
